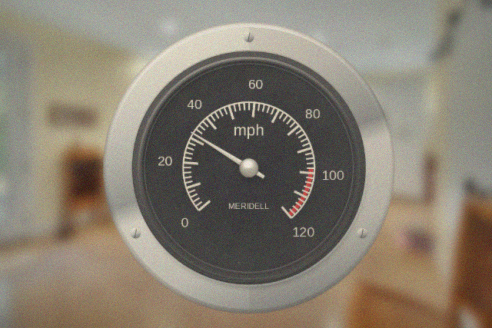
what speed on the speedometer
32 mph
